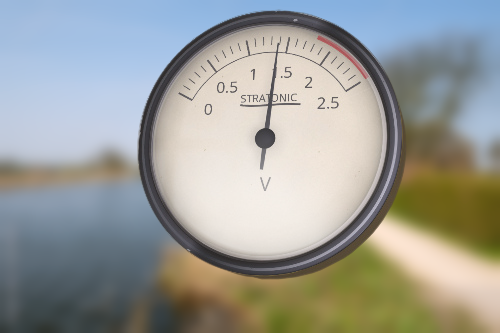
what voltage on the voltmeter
1.4 V
